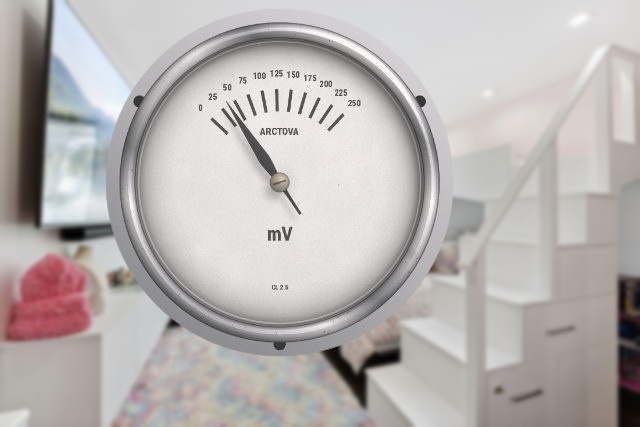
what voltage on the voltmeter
37.5 mV
